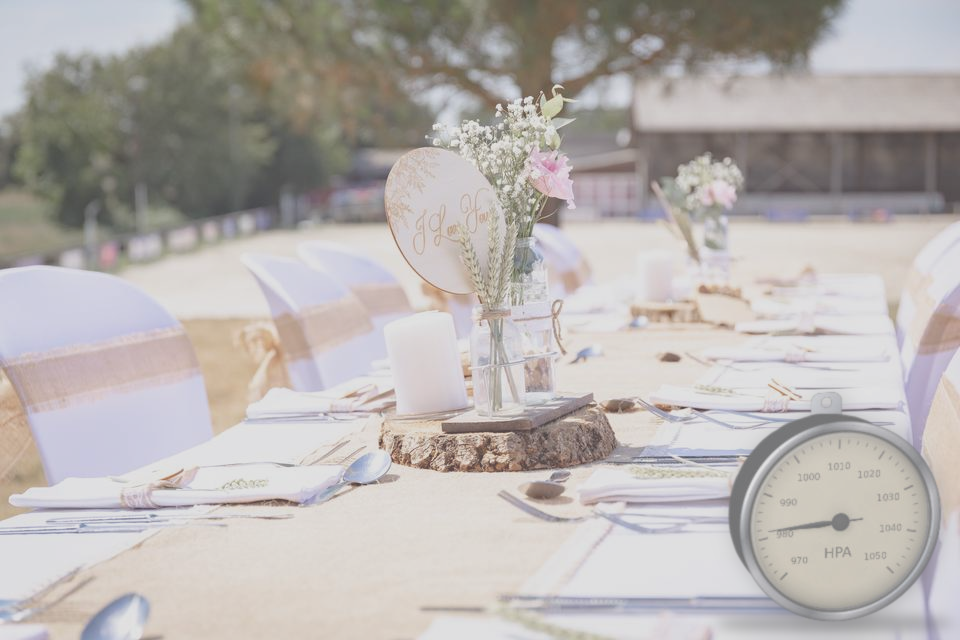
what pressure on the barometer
982 hPa
